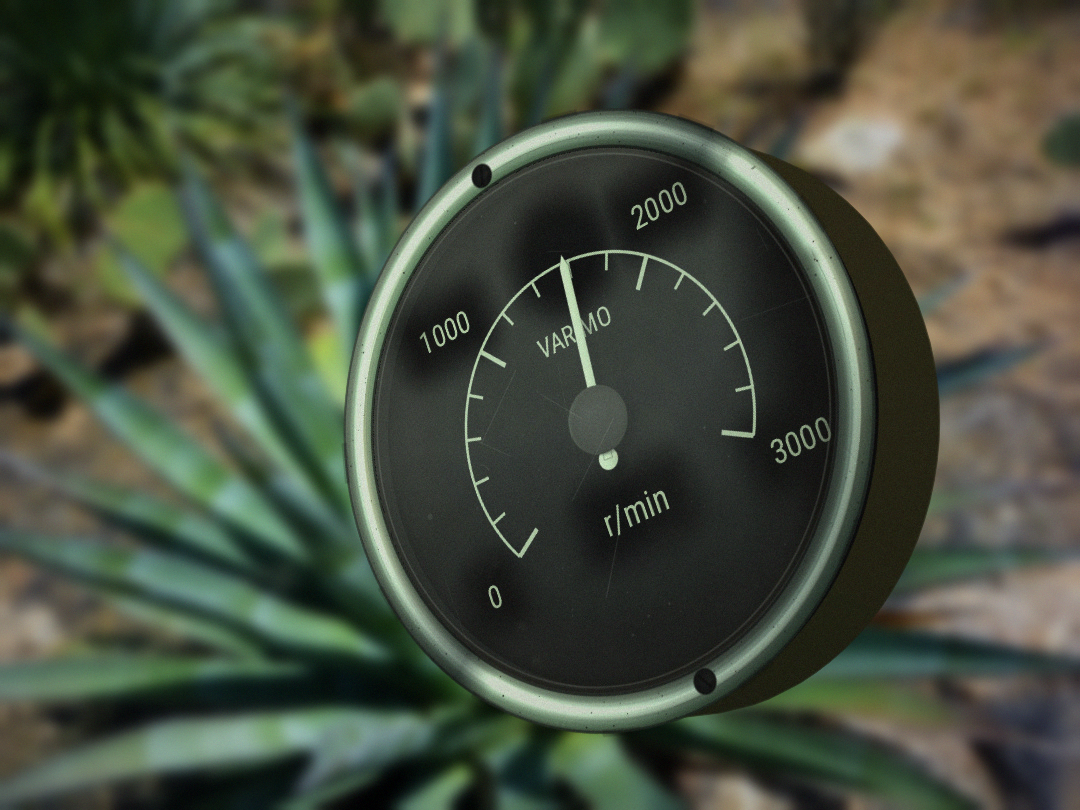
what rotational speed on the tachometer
1600 rpm
